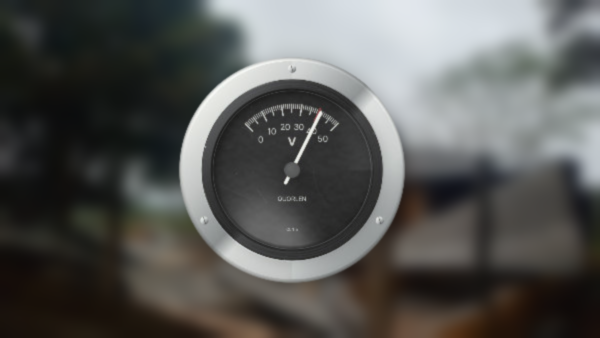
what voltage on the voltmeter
40 V
